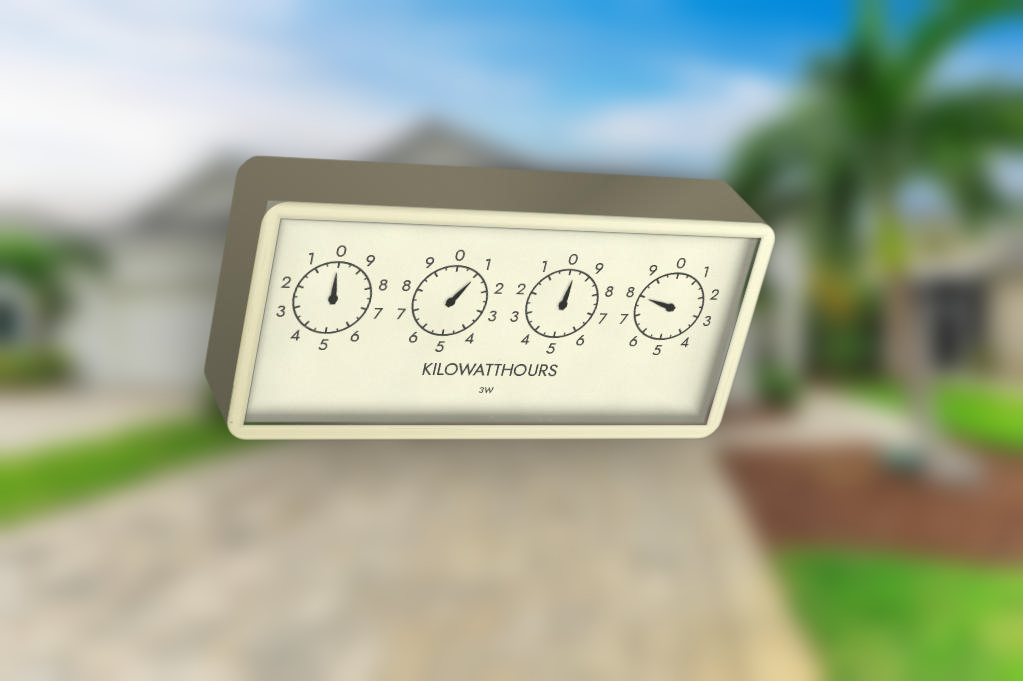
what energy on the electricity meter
98 kWh
